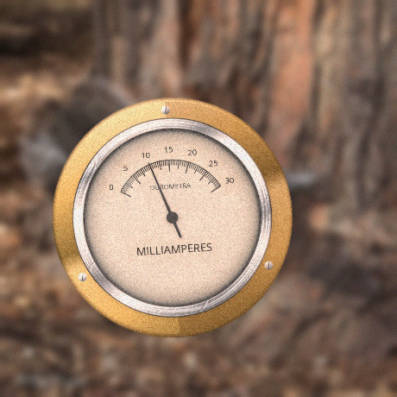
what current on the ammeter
10 mA
